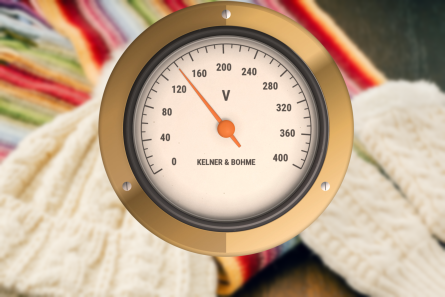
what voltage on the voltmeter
140 V
